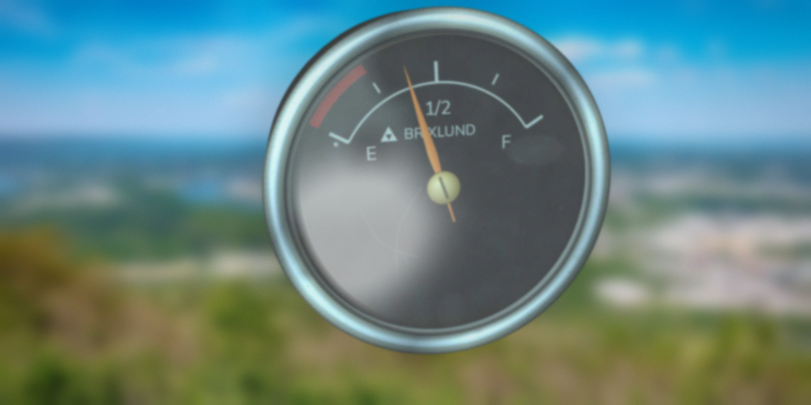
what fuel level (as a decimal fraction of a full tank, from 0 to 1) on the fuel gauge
0.375
